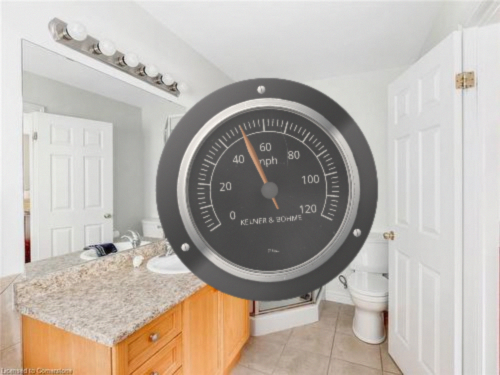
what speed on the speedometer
50 mph
